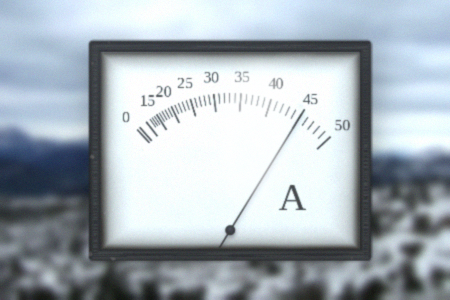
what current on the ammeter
45 A
